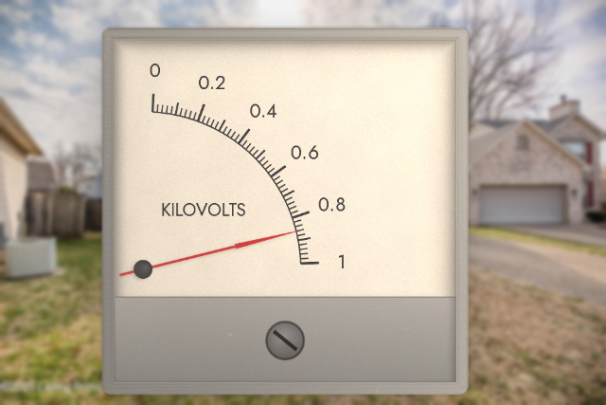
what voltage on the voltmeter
0.86 kV
